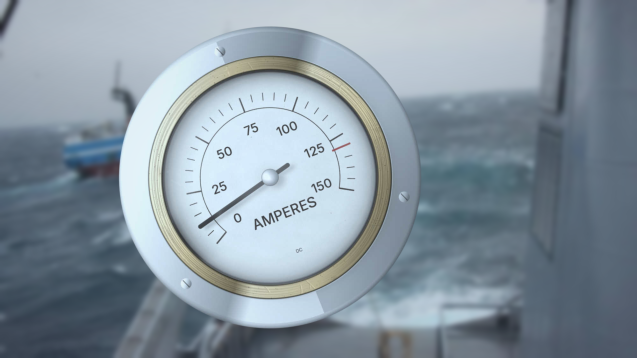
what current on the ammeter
10 A
